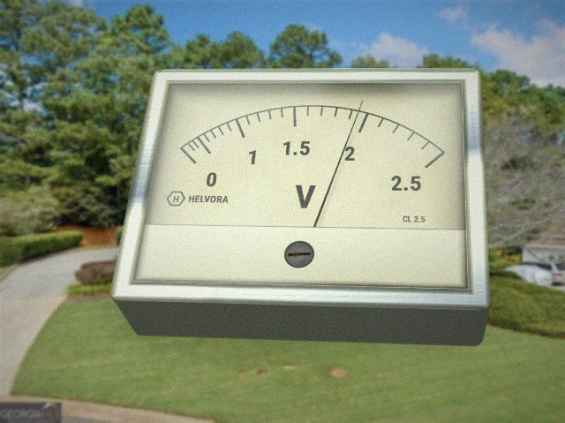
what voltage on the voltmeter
1.95 V
